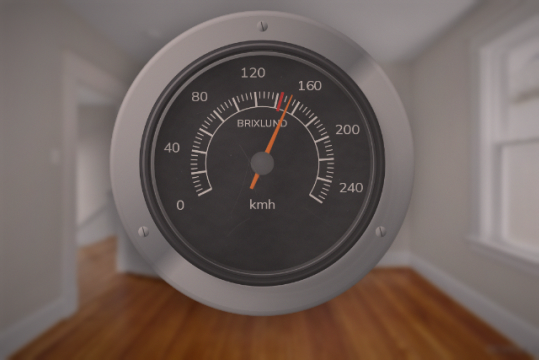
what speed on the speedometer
152 km/h
